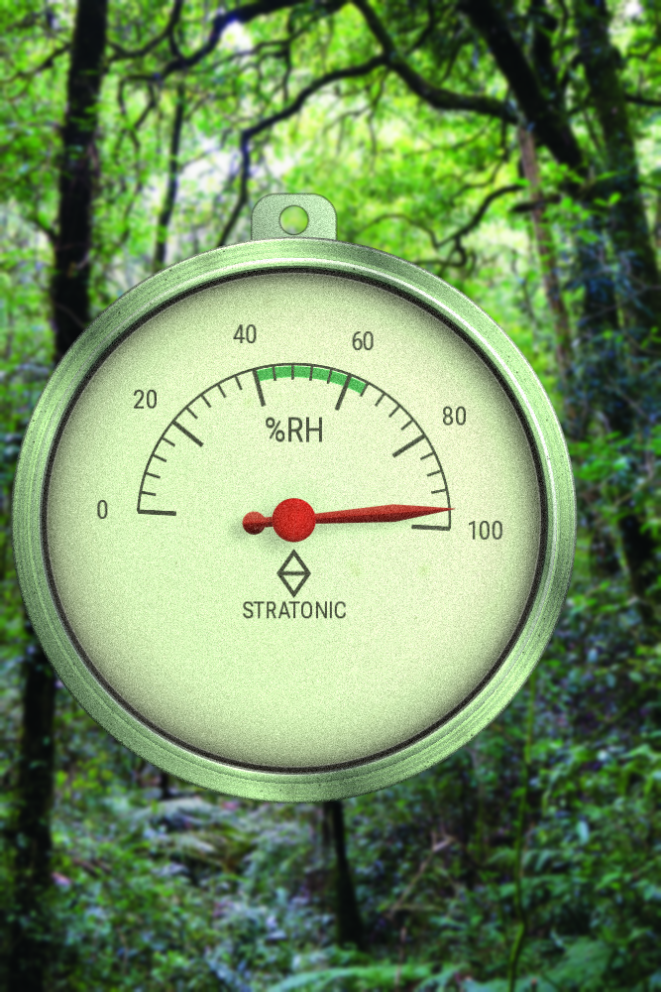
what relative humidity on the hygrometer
96 %
